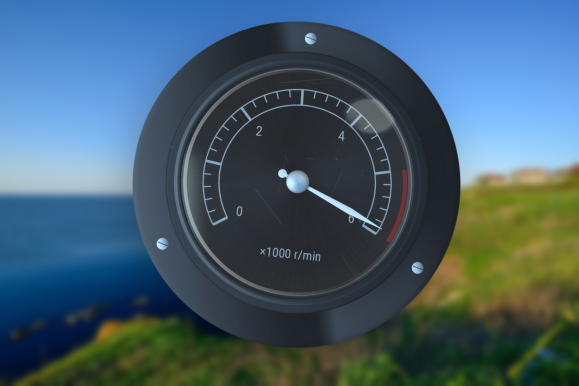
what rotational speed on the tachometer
5900 rpm
